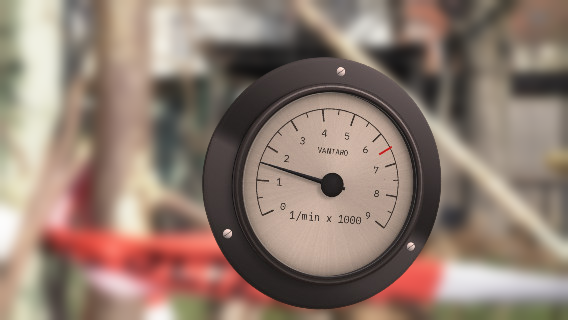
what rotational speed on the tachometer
1500 rpm
